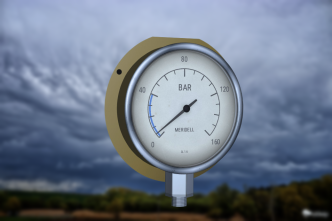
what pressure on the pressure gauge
5 bar
